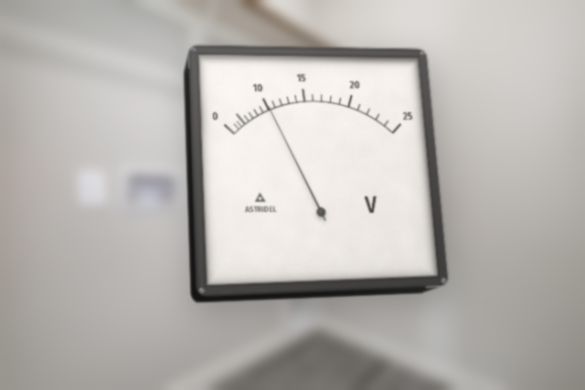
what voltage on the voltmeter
10 V
